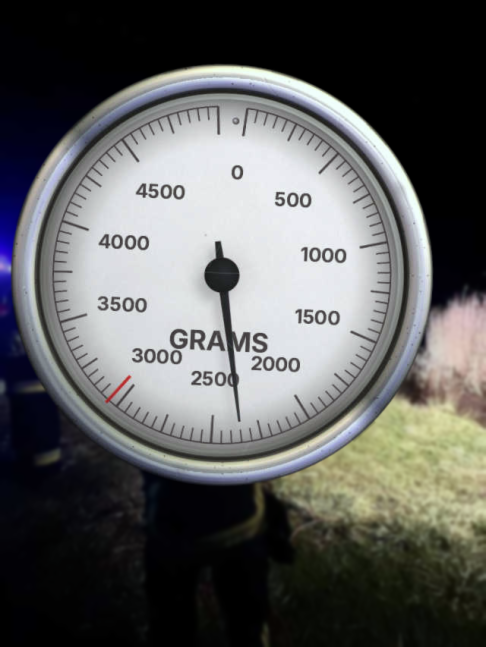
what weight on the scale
2350 g
